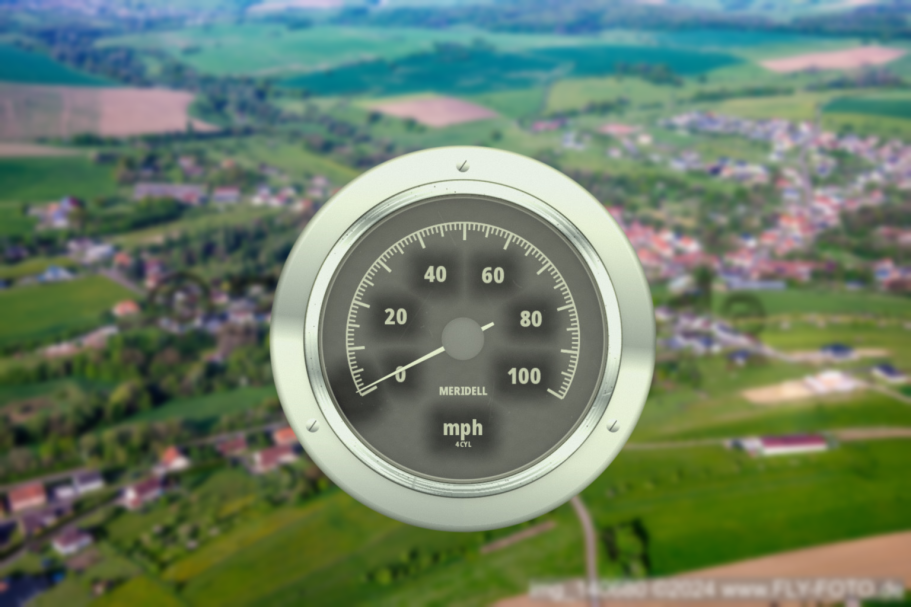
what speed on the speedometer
1 mph
